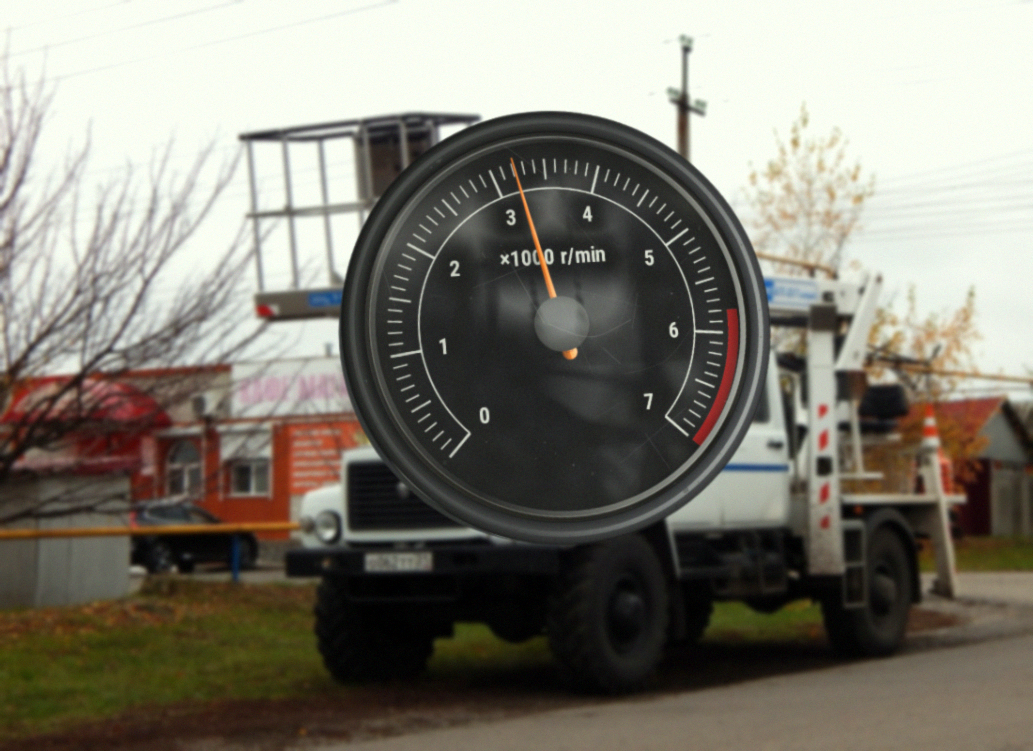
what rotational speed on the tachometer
3200 rpm
